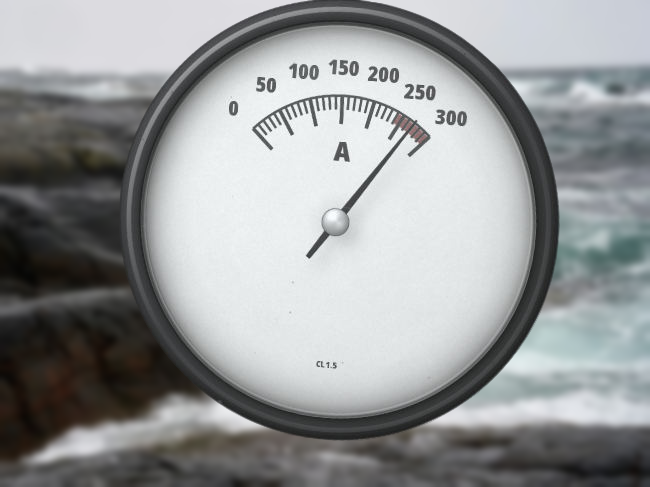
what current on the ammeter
270 A
